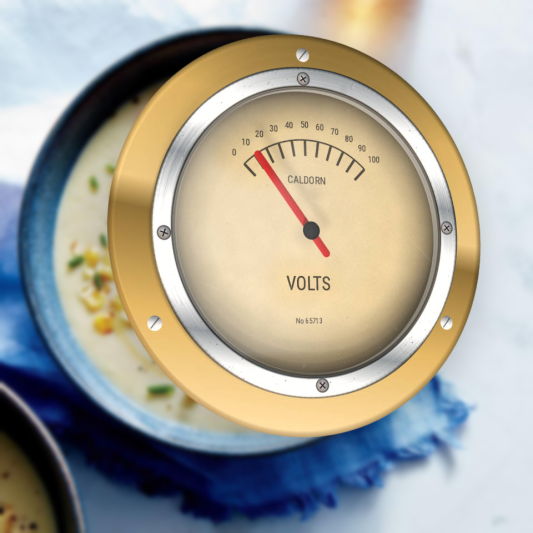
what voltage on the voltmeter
10 V
